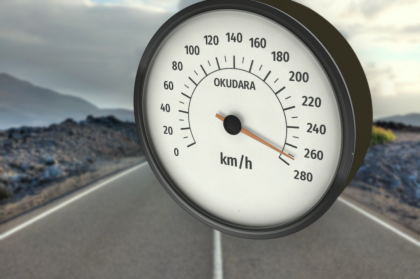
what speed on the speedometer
270 km/h
